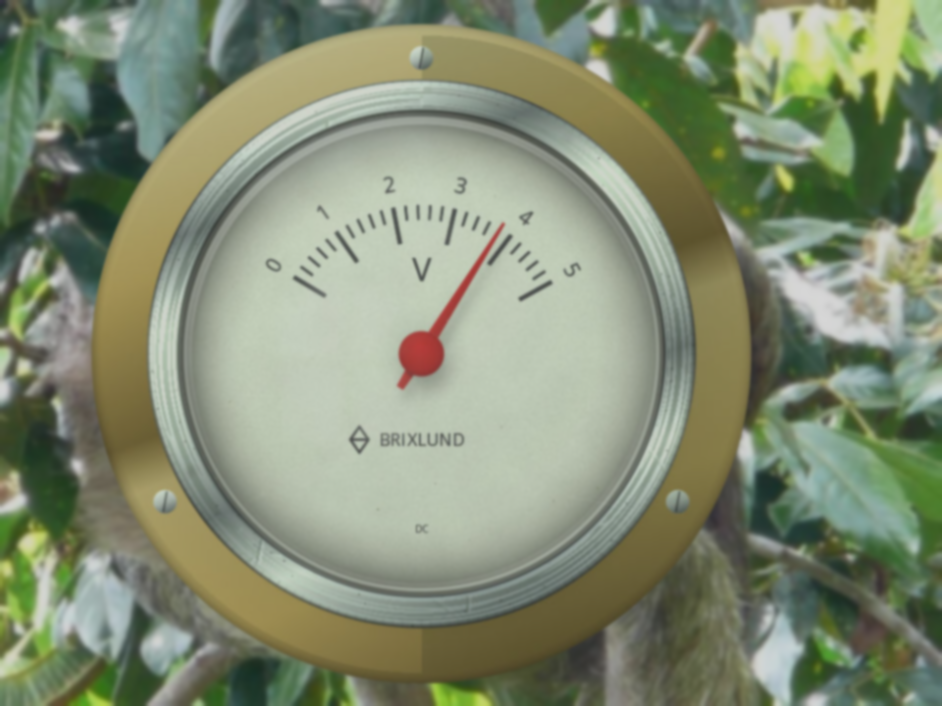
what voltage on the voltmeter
3.8 V
